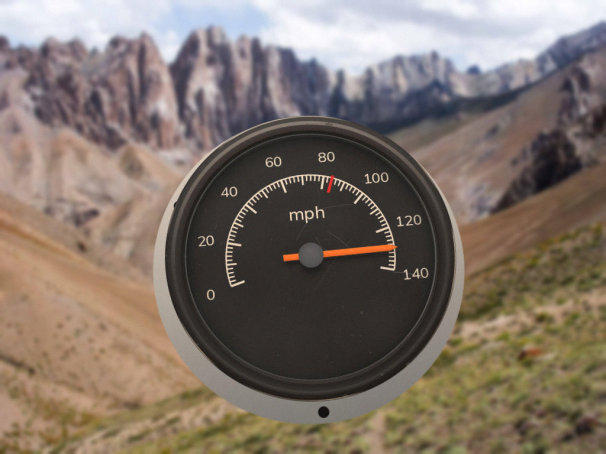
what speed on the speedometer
130 mph
